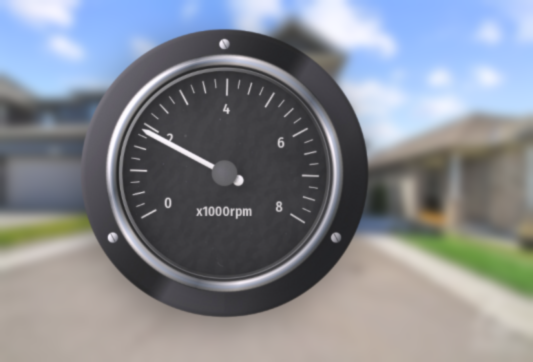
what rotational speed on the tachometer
1875 rpm
